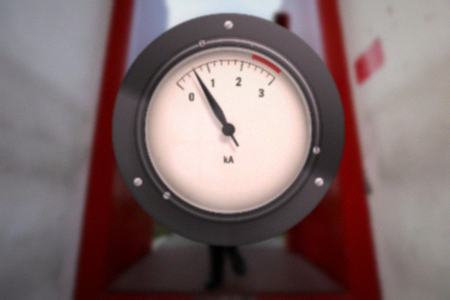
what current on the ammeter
0.6 kA
